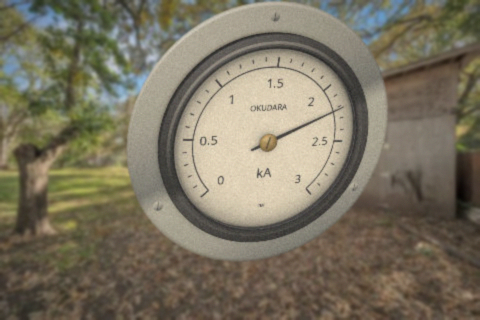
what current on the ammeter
2.2 kA
